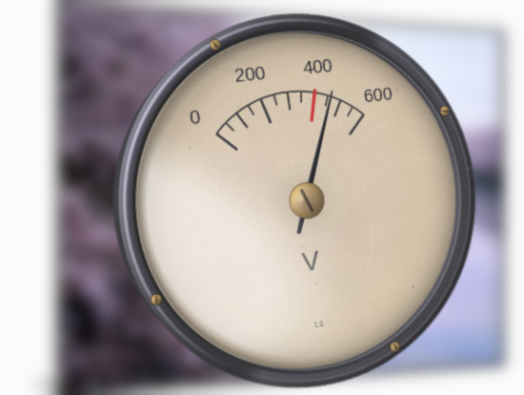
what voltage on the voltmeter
450 V
